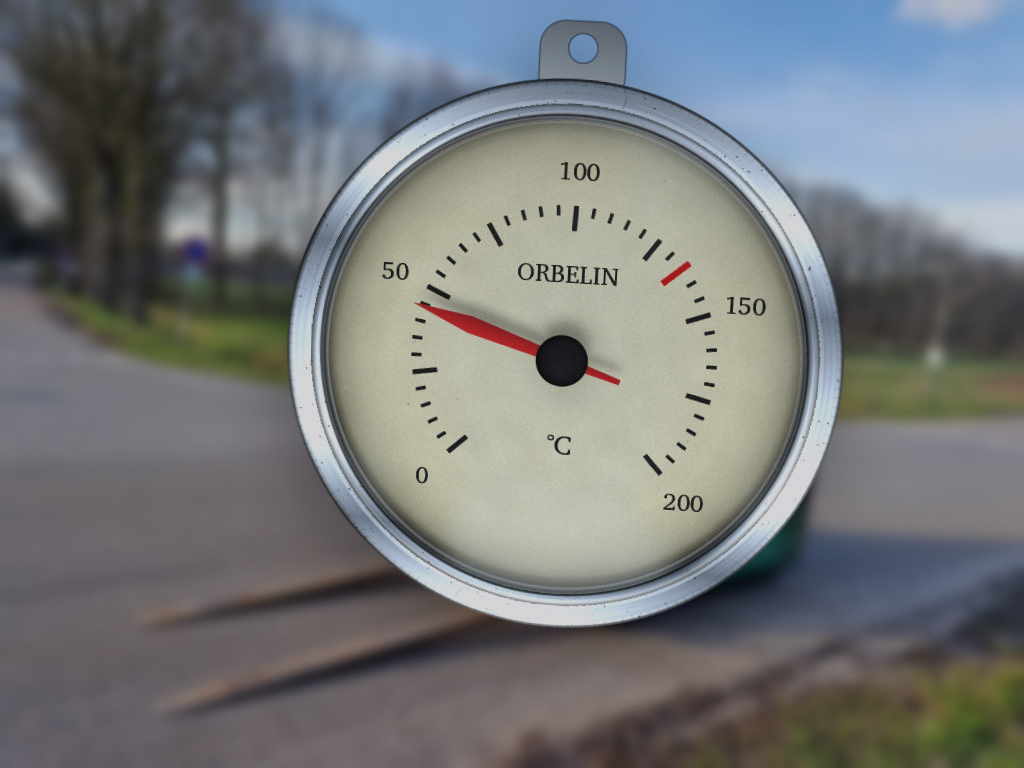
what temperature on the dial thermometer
45 °C
